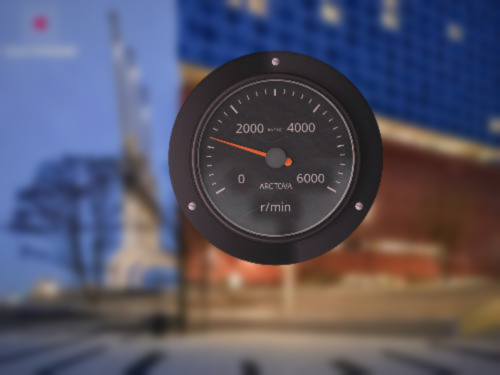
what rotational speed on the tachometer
1200 rpm
